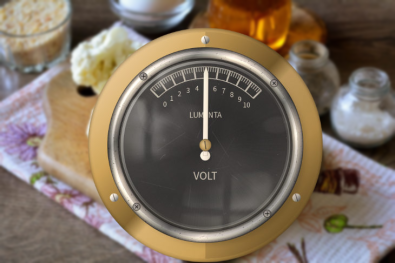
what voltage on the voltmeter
5 V
